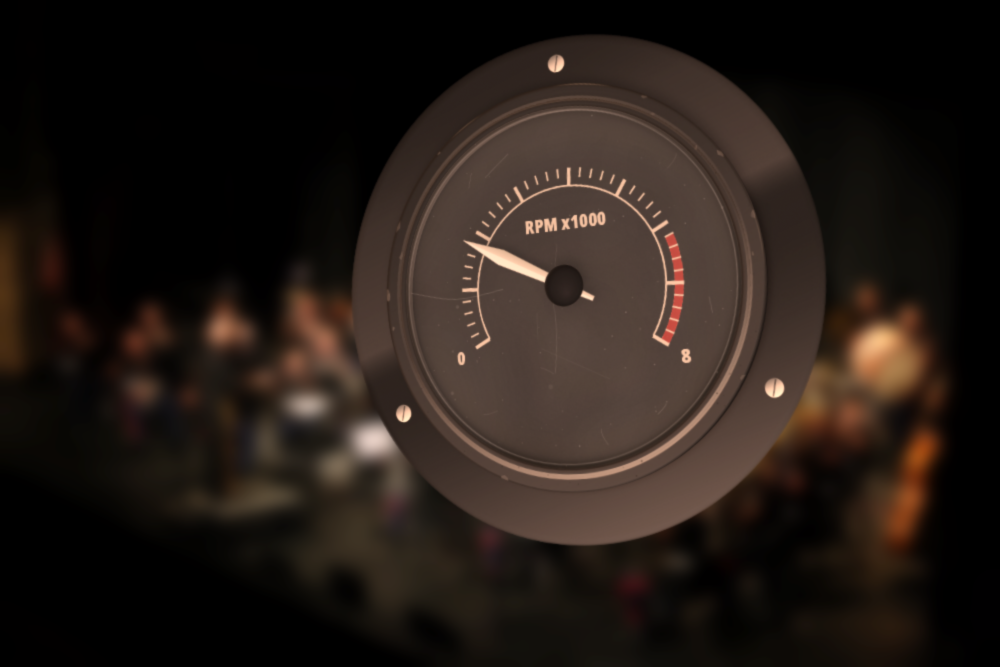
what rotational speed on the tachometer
1800 rpm
